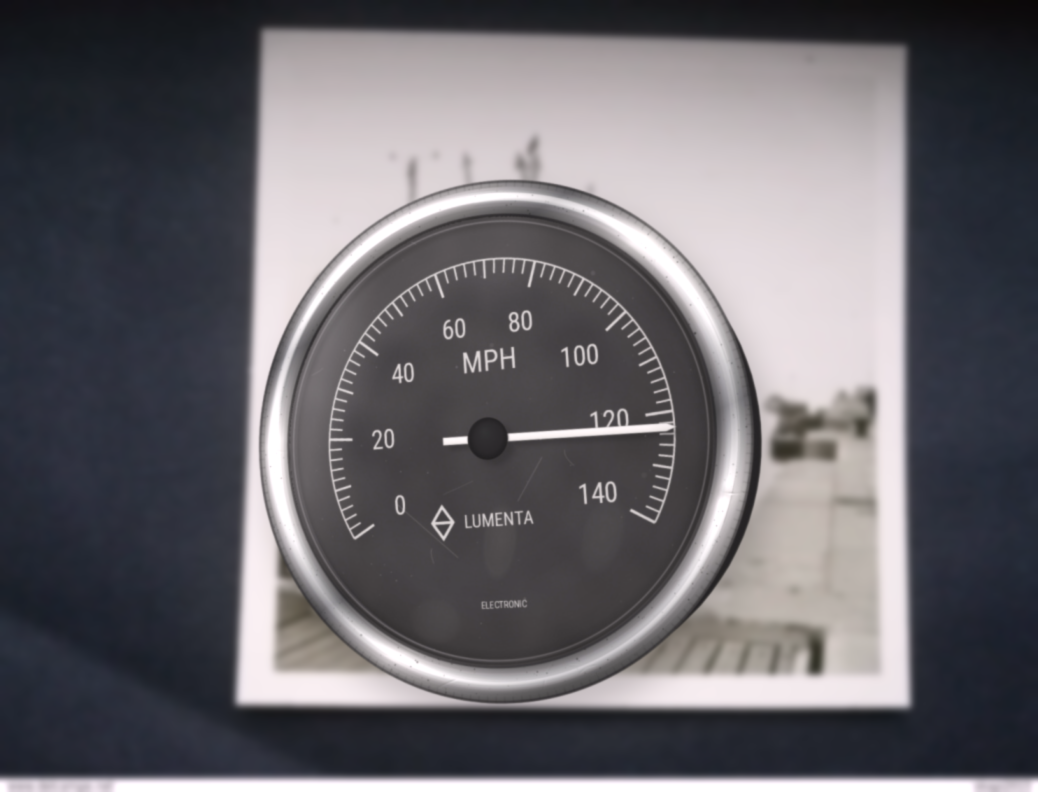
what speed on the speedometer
123 mph
